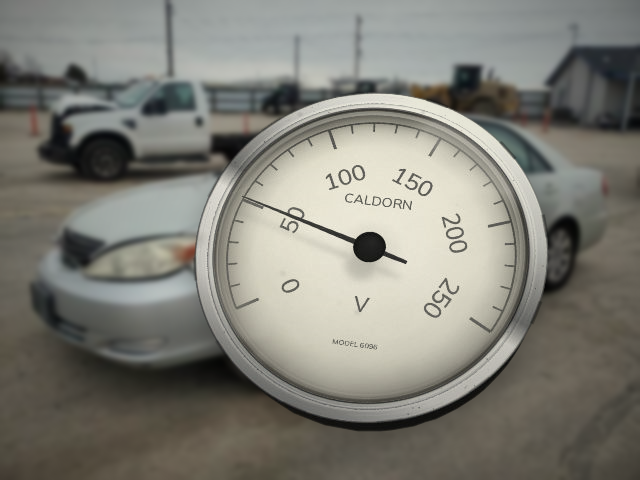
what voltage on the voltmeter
50 V
